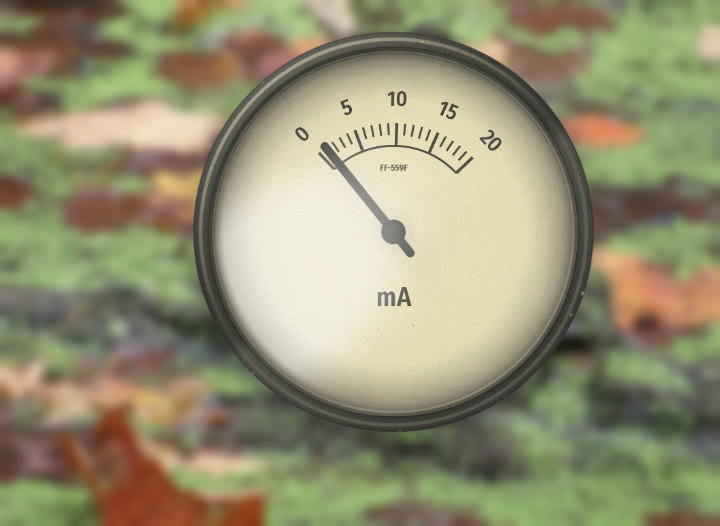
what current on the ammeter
1 mA
